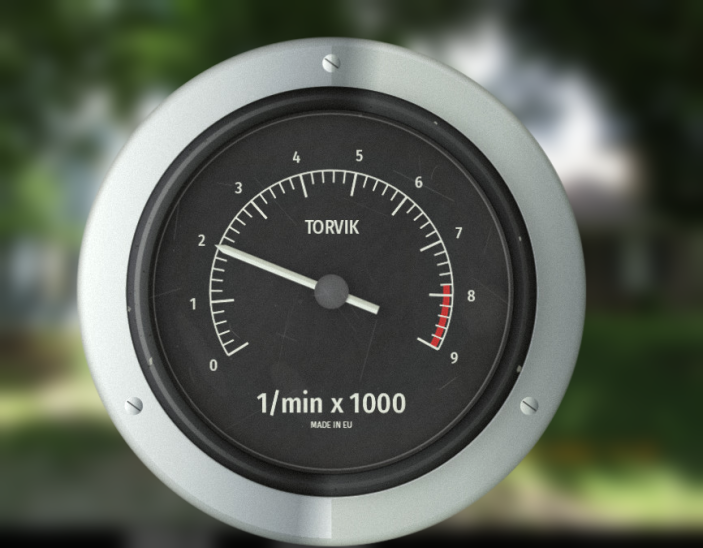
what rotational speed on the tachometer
2000 rpm
